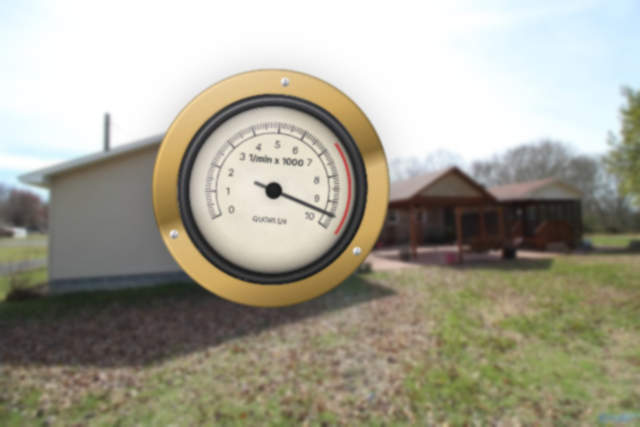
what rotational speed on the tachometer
9500 rpm
